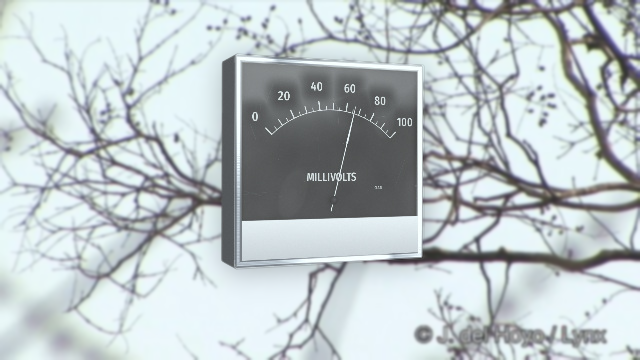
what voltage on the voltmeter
65 mV
